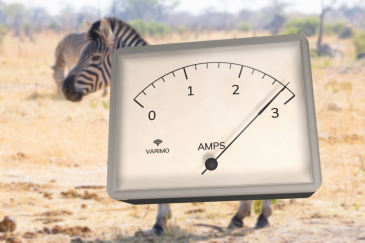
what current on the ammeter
2.8 A
